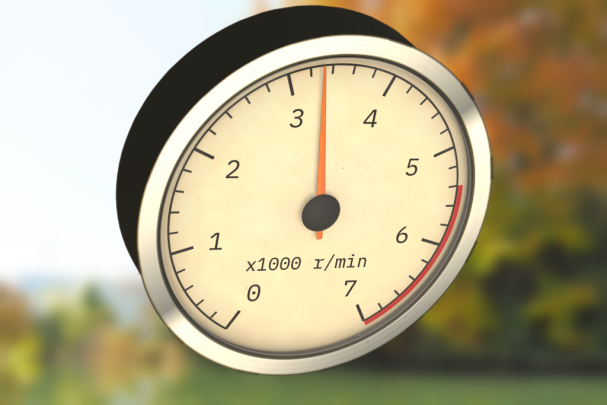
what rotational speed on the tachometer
3300 rpm
